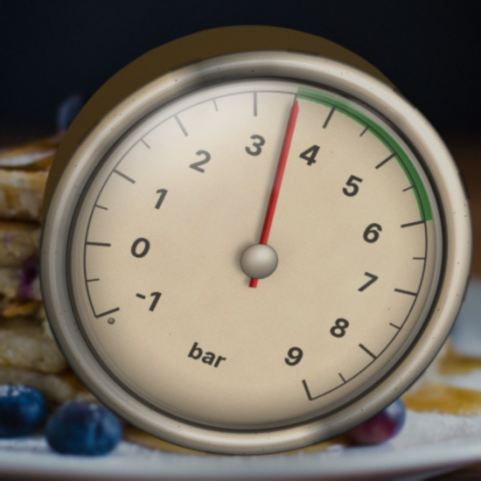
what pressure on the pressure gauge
3.5 bar
